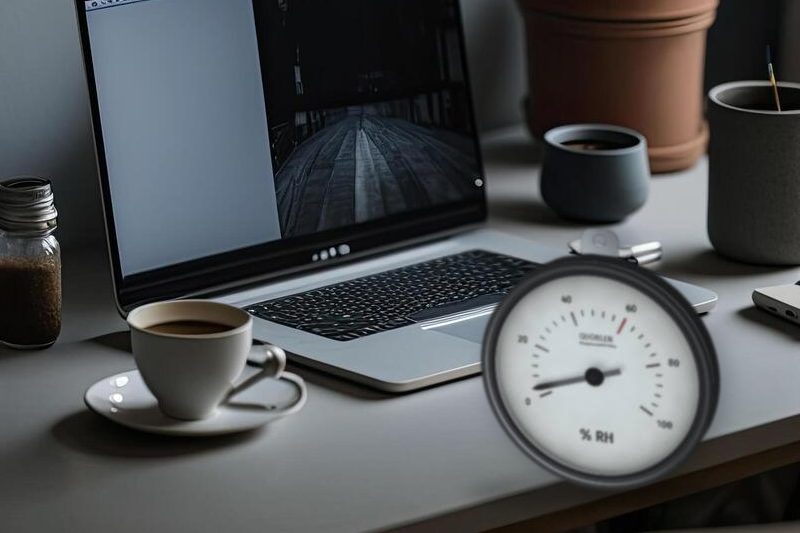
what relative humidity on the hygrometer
4 %
